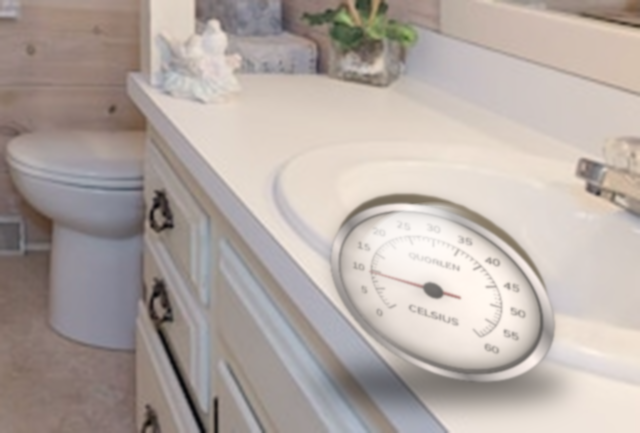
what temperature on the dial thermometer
10 °C
